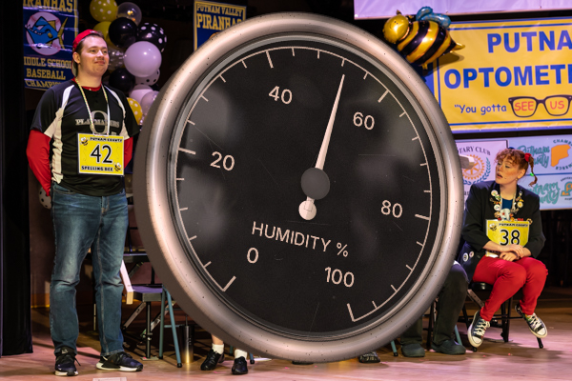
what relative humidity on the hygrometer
52 %
